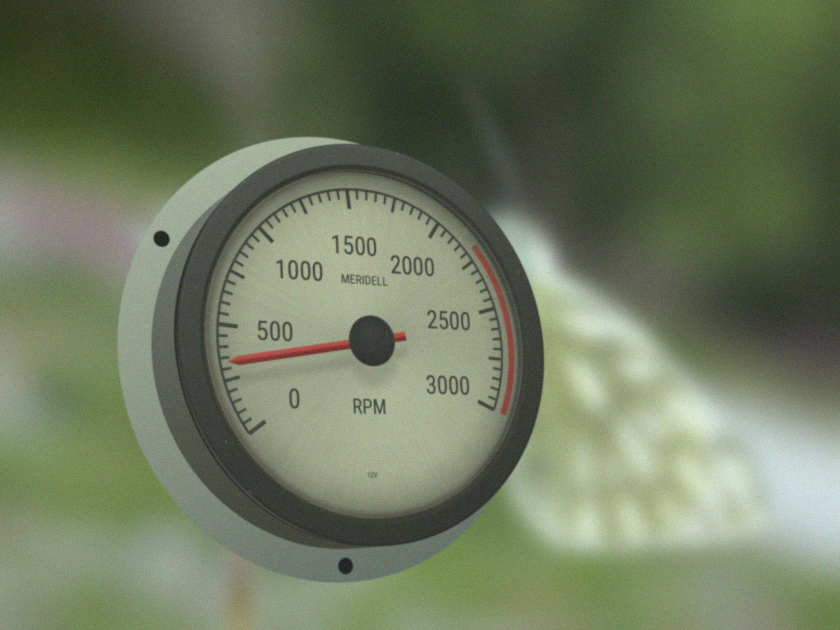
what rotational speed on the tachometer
325 rpm
